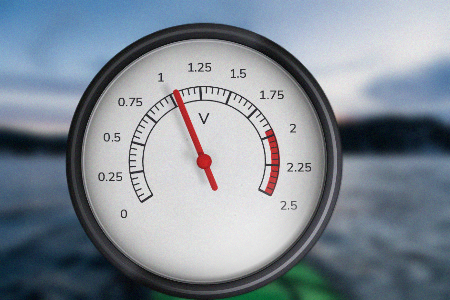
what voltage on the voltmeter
1.05 V
